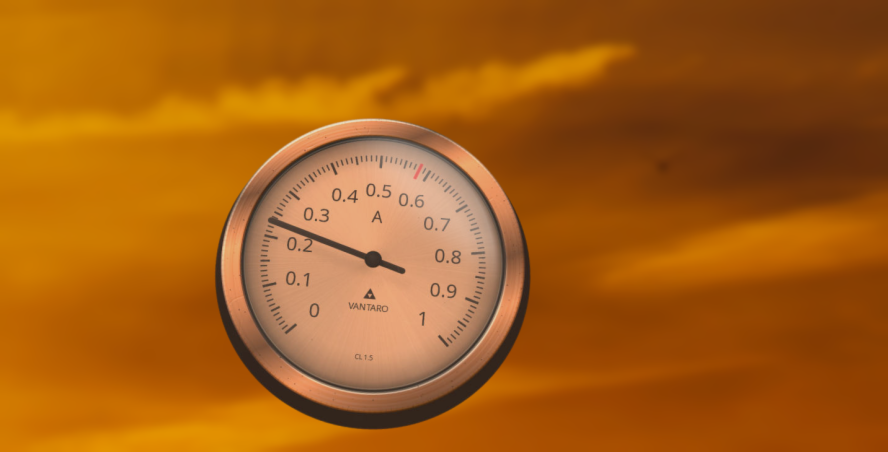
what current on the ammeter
0.23 A
